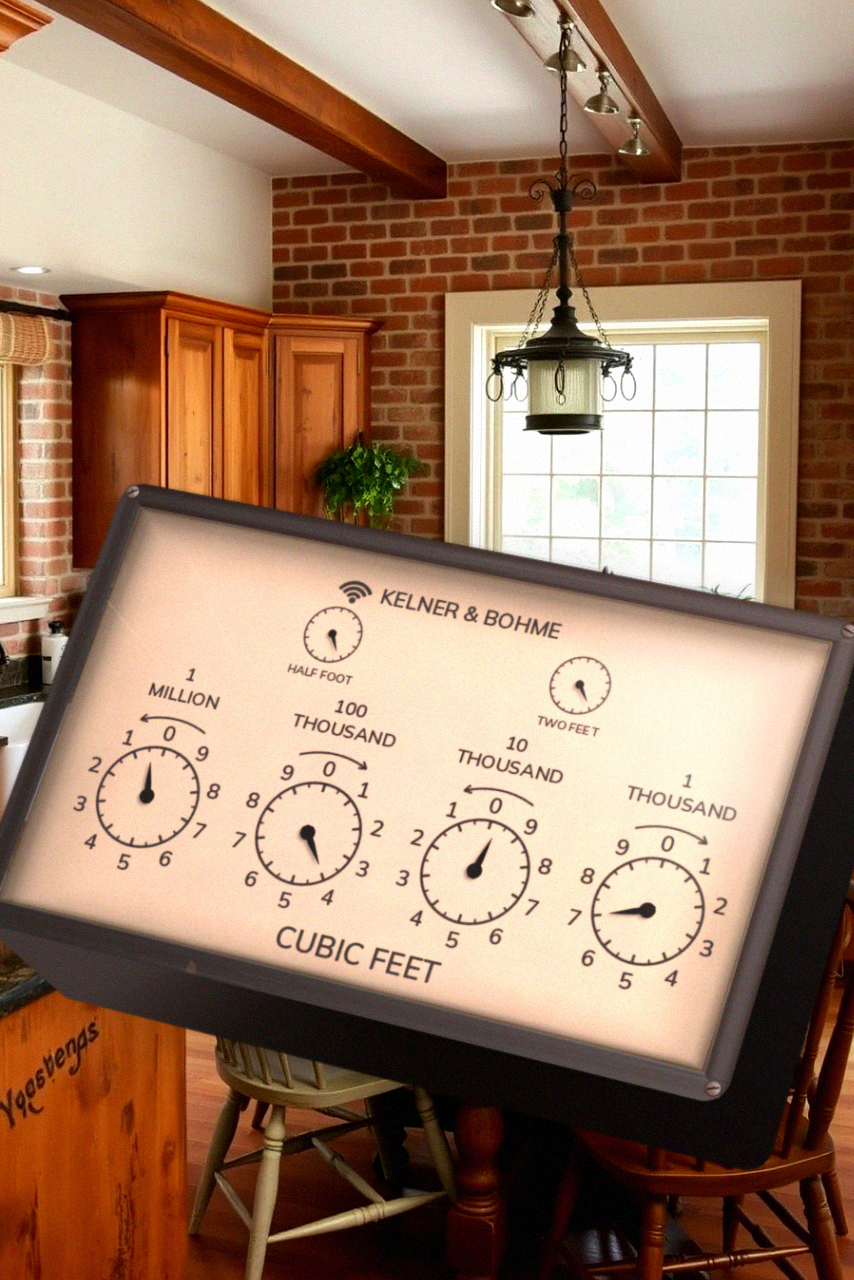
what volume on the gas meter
39700 ft³
